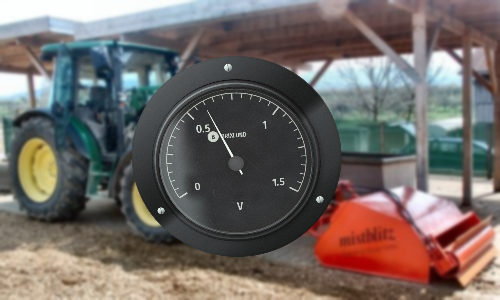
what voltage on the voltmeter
0.6 V
